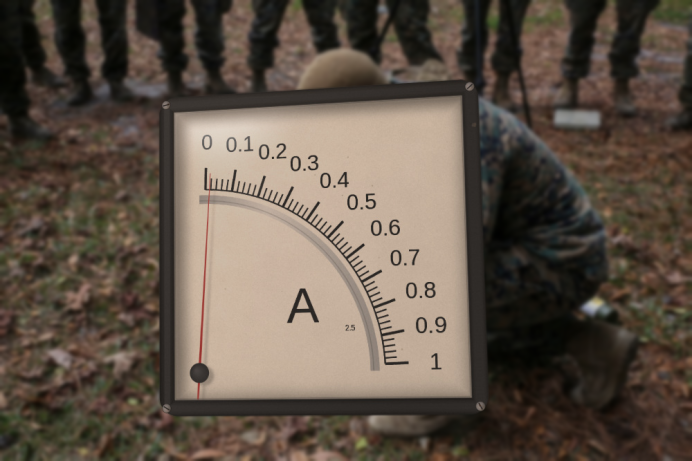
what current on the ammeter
0.02 A
